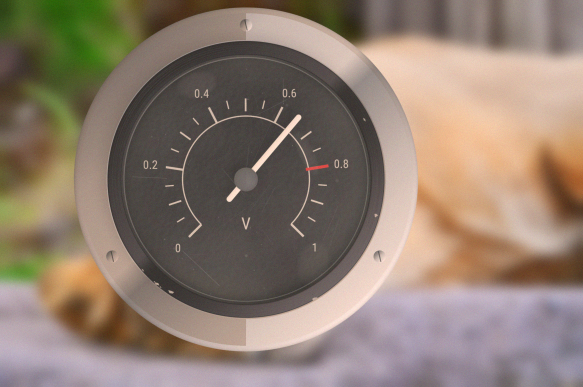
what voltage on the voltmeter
0.65 V
